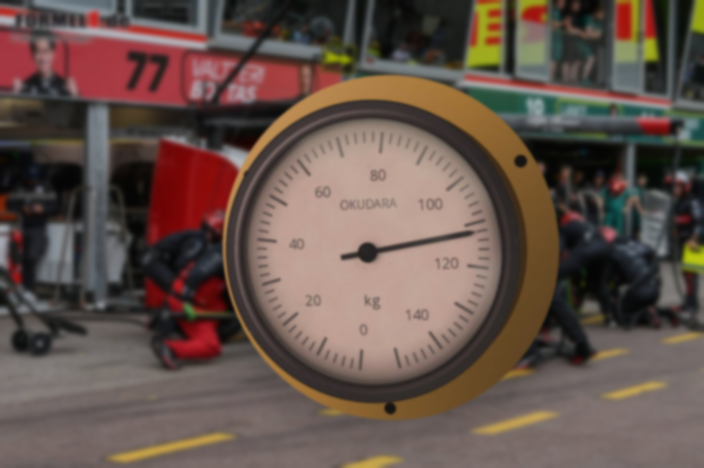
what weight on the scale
112 kg
